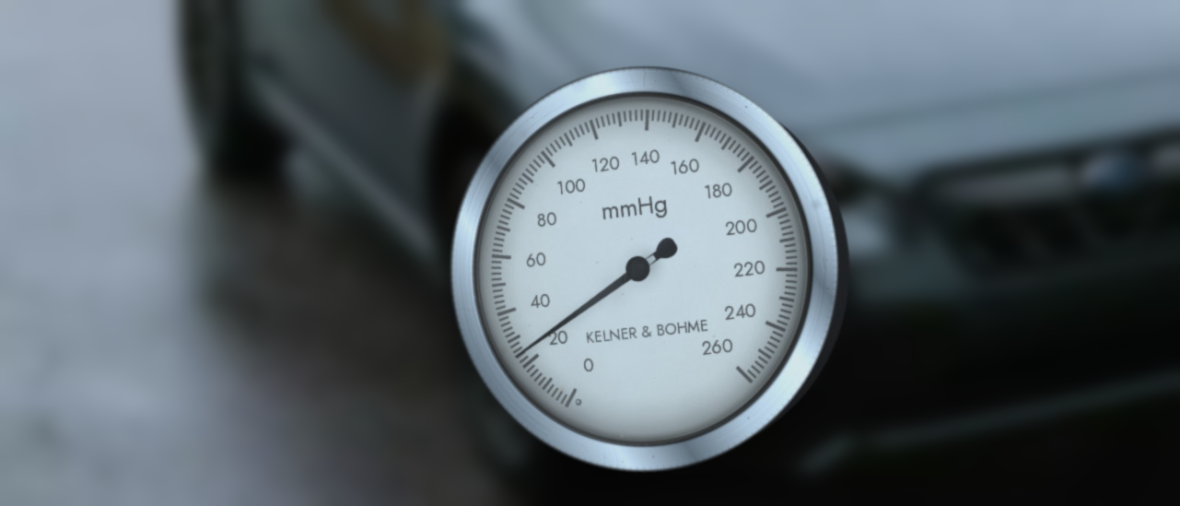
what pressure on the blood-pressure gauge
24 mmHg
